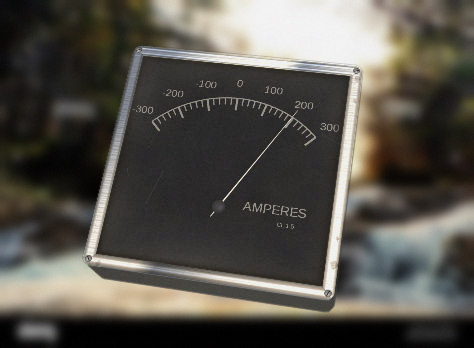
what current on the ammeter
200 A
